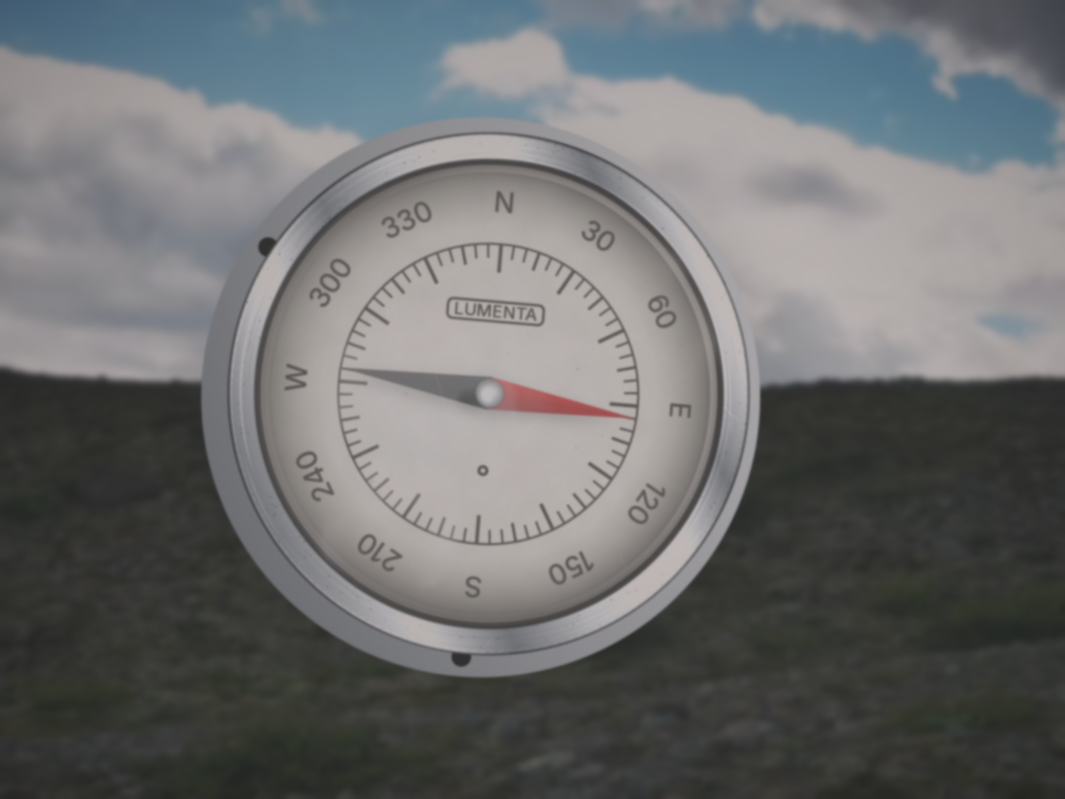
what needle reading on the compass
95 °
